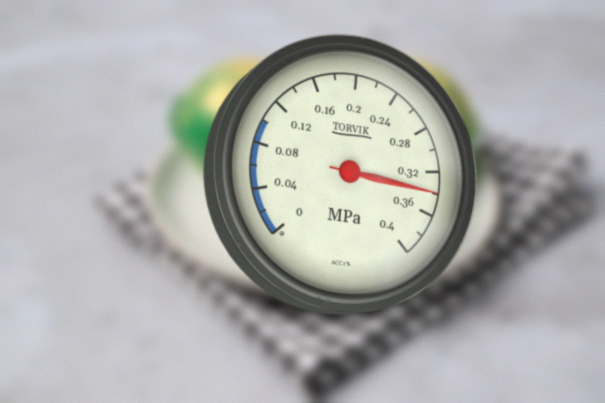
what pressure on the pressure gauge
0.34 MPa
